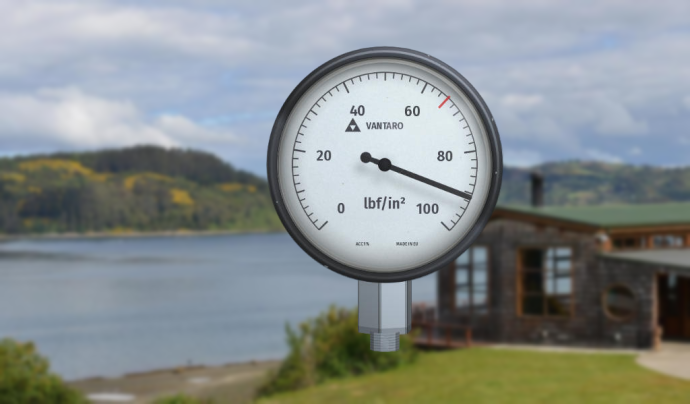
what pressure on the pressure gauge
91 psi
